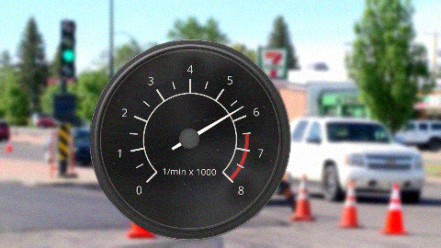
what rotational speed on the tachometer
5750 rpm
